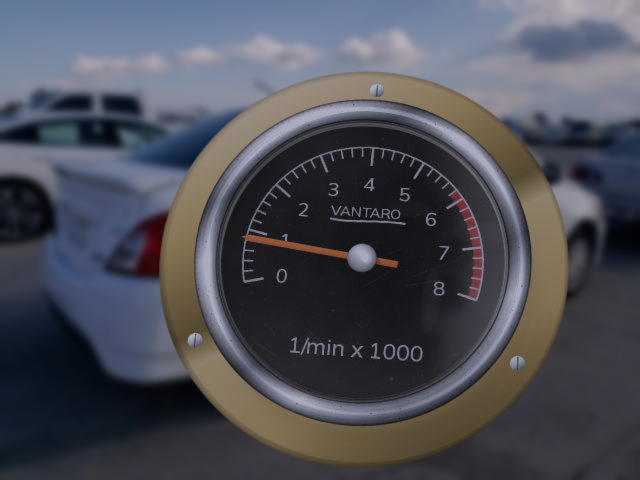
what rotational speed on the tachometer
800 rpm
